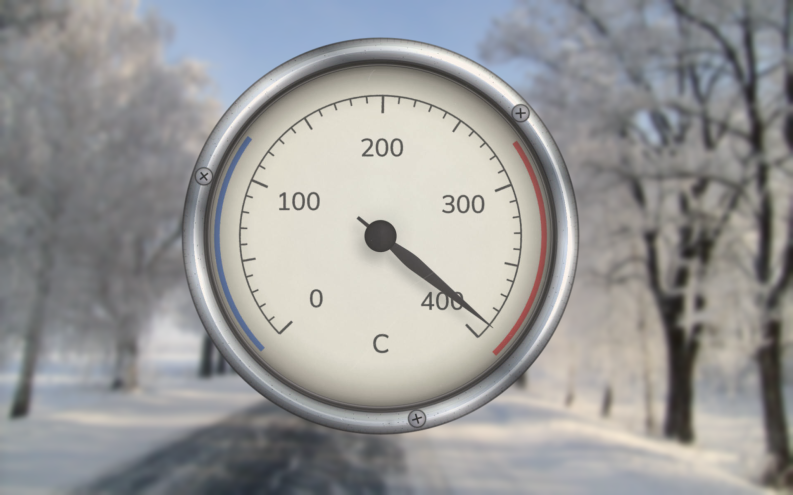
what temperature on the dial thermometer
390 °C
